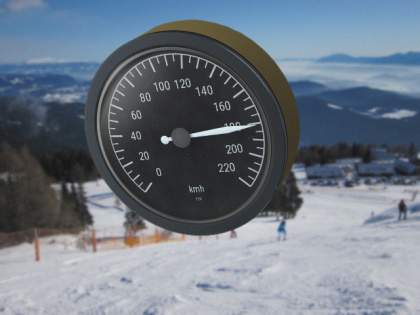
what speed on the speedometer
180 km/h
